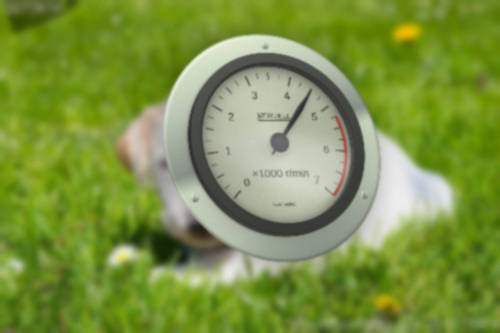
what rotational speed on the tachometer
4500 rpm
